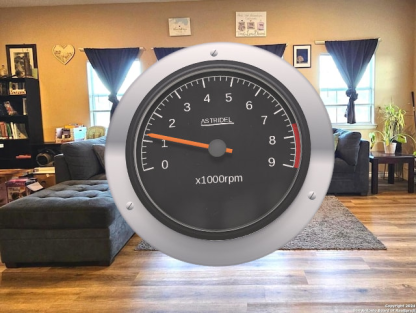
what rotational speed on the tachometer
1200 rpm
